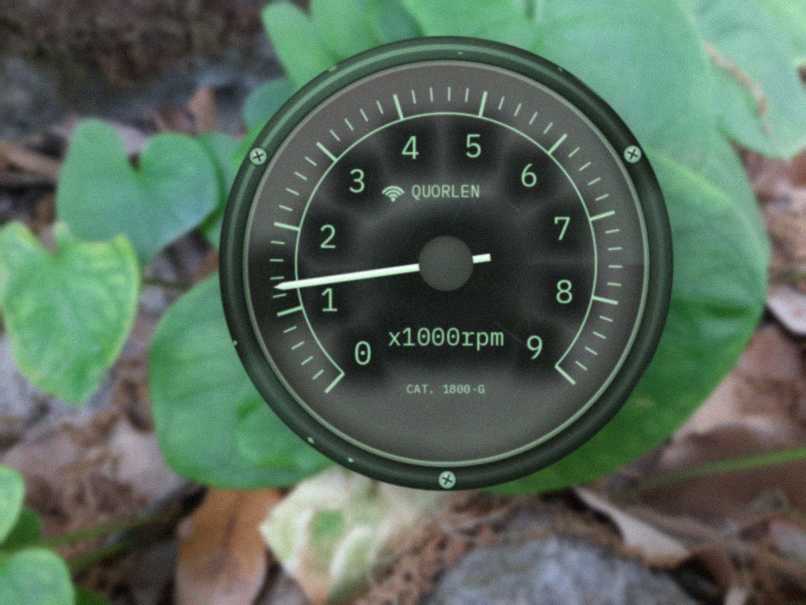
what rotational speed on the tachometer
1300 rpm
